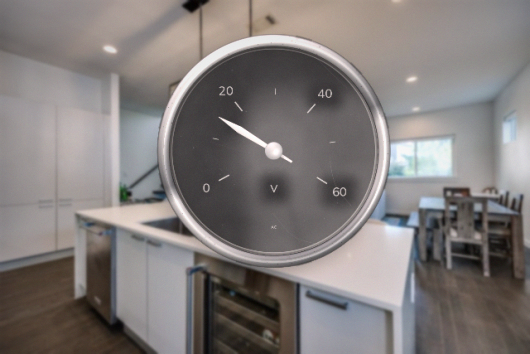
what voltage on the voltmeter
15 V
